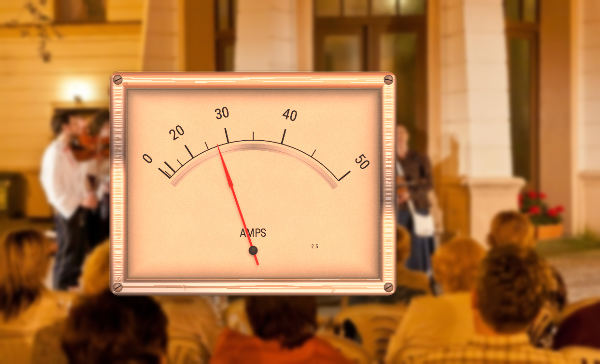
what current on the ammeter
27.5 A
